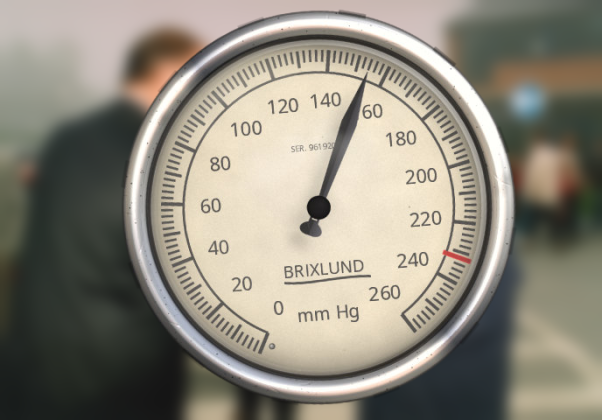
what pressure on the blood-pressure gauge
154 mmHg
